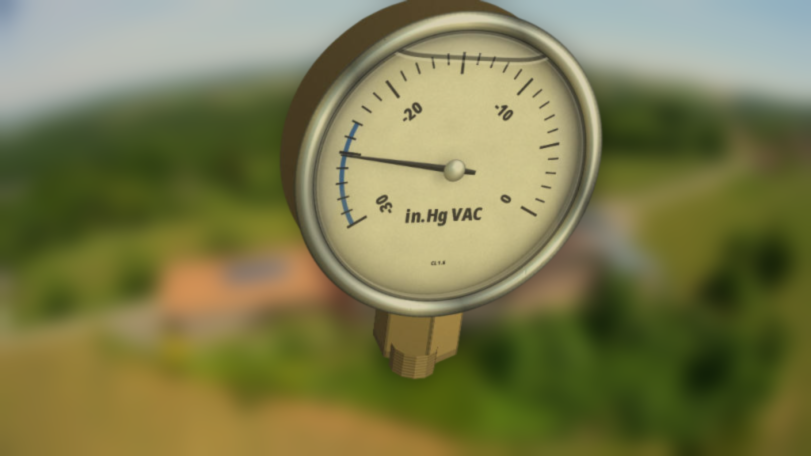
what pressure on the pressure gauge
-25 inHg
